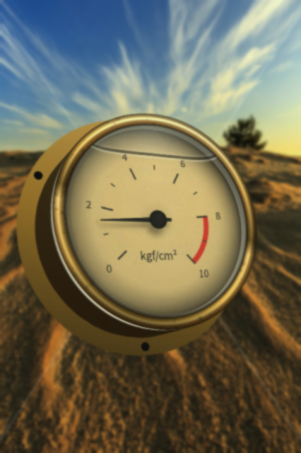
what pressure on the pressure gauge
1.5 kg/cm²
